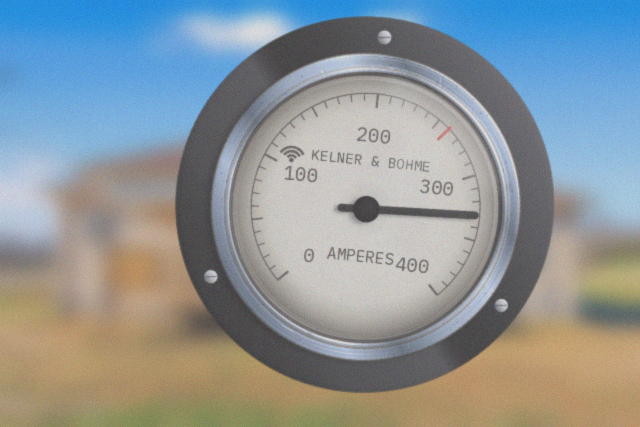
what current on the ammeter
330 A
